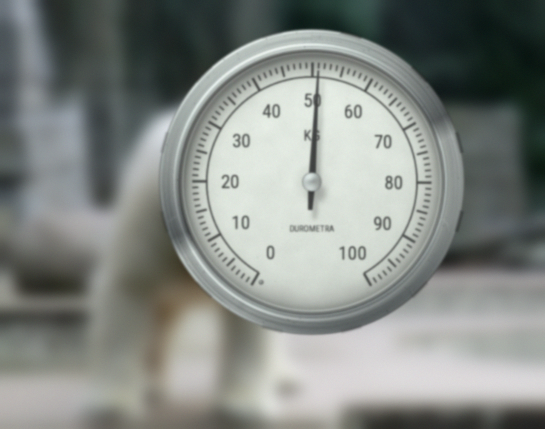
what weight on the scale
51 kg
